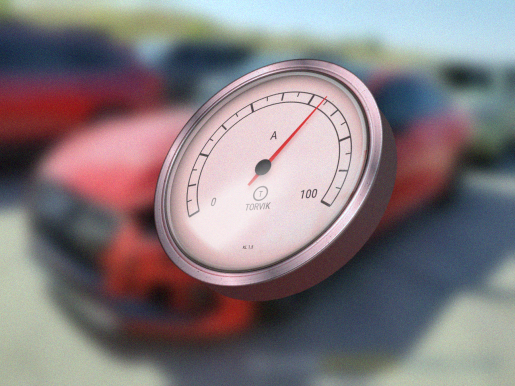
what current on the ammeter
65 A
